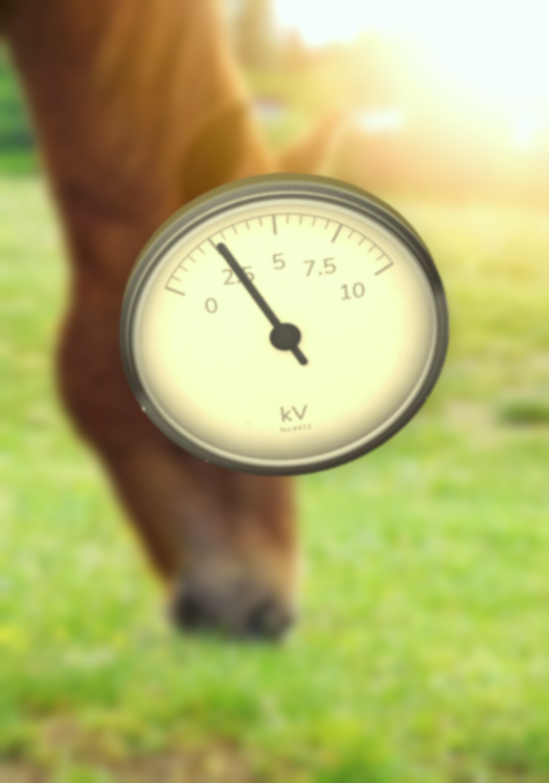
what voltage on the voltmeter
2.75 kV
